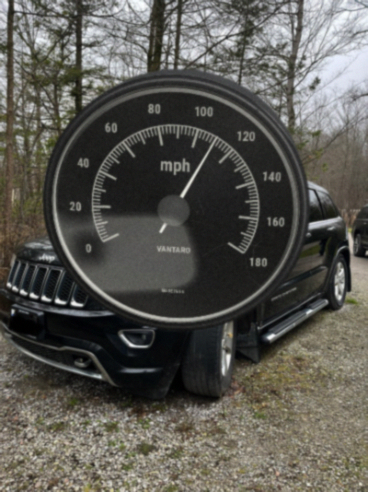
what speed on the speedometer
110 mph
